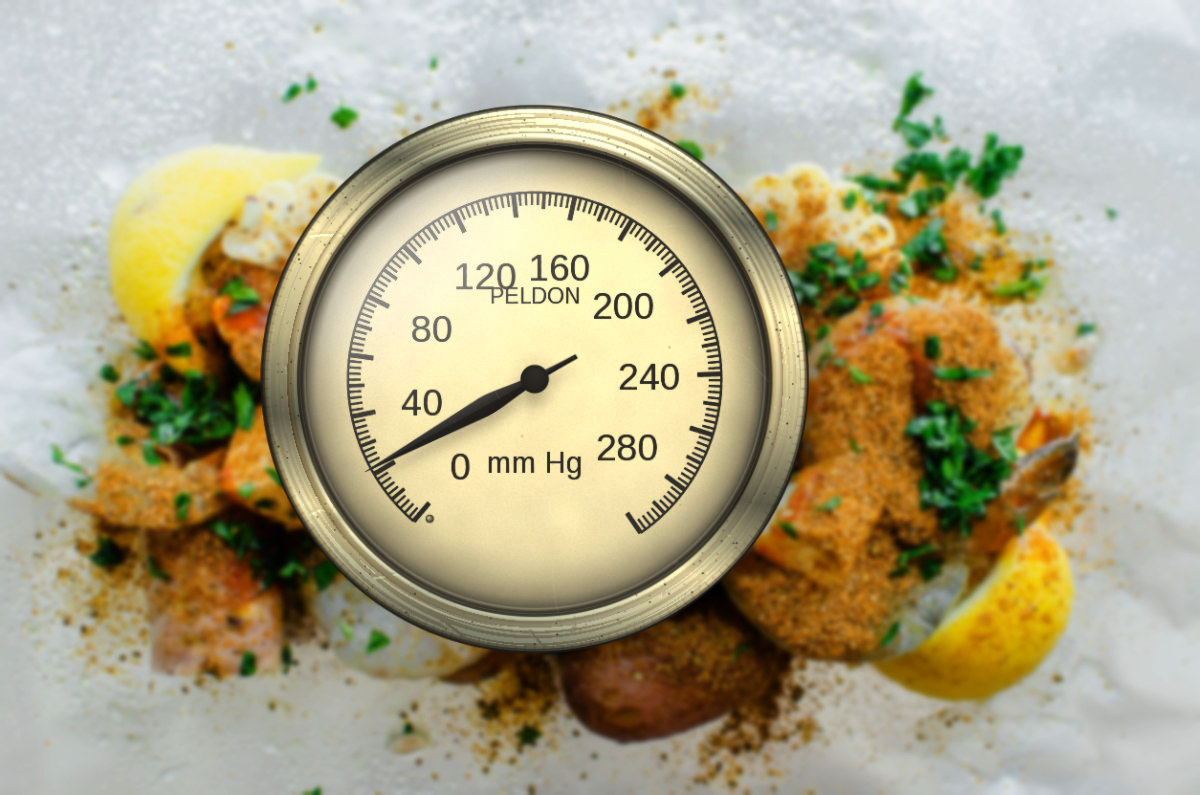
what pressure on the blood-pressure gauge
22 mmHg
